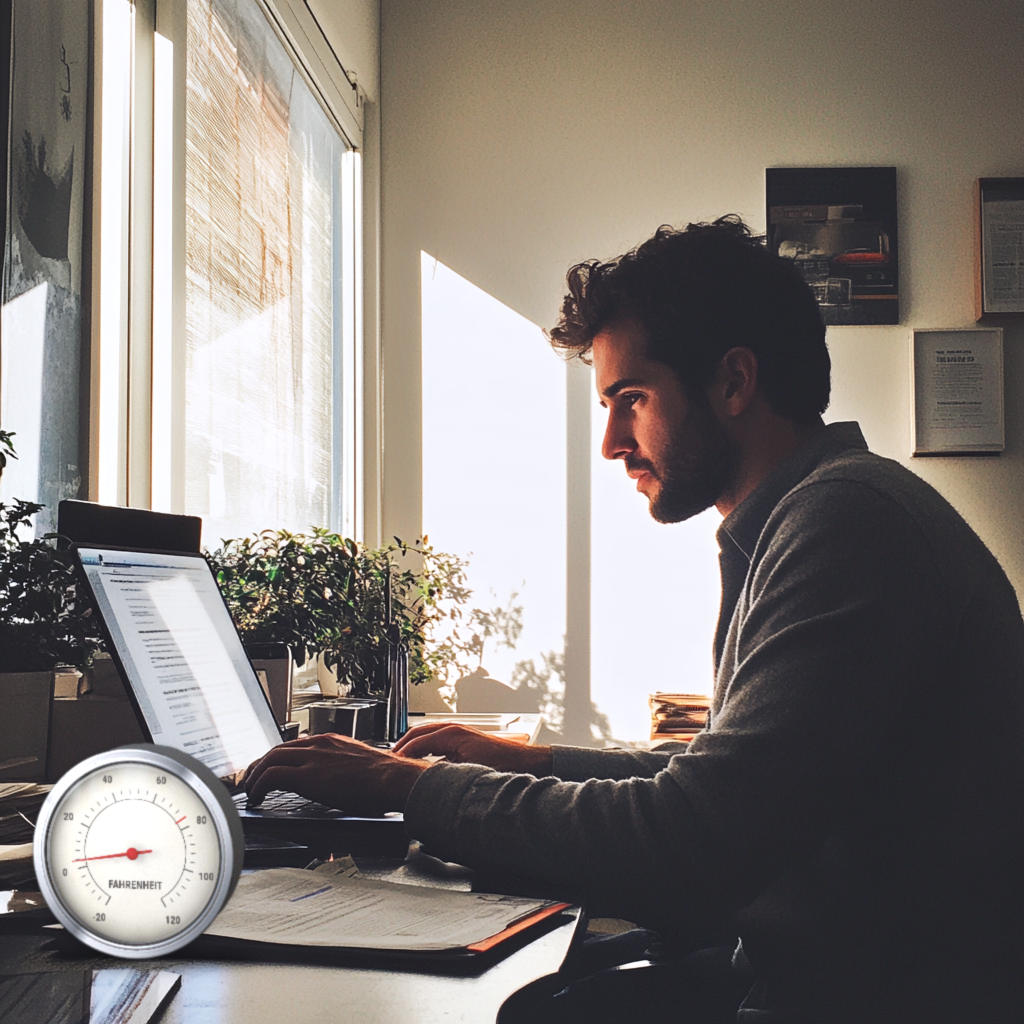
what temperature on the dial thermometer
4 °F
